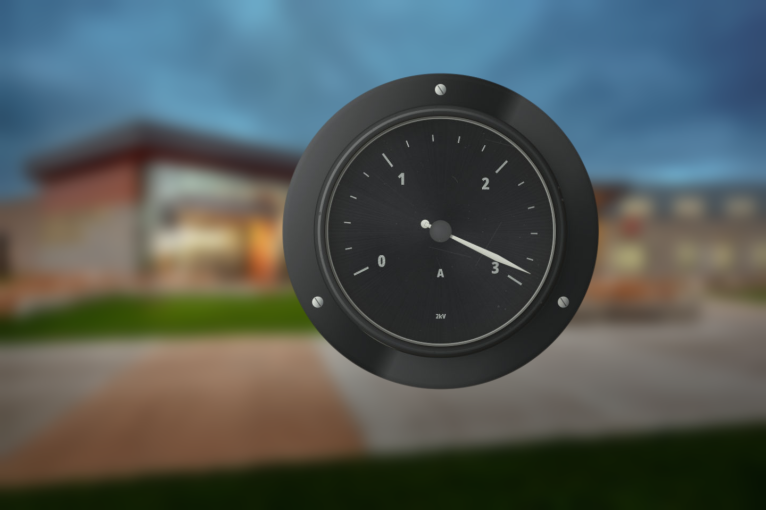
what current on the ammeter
2.9 A
